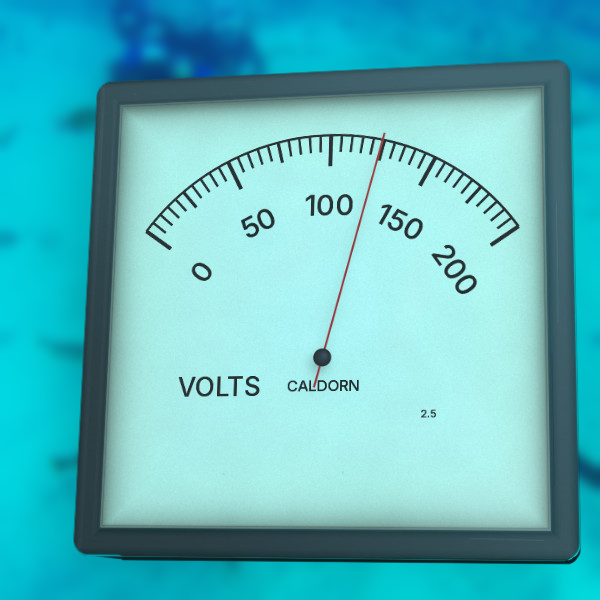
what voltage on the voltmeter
125 V
